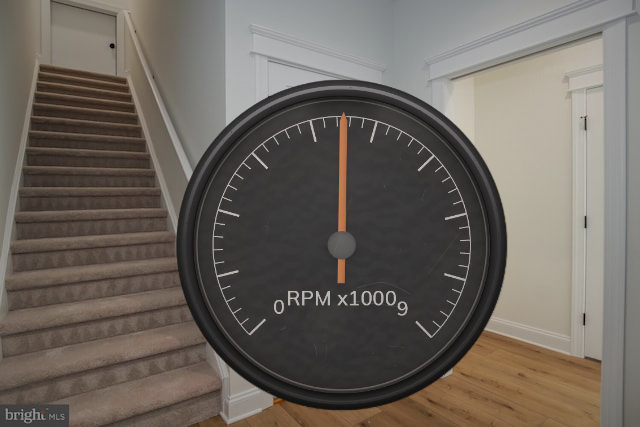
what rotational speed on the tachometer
4500 rpm
